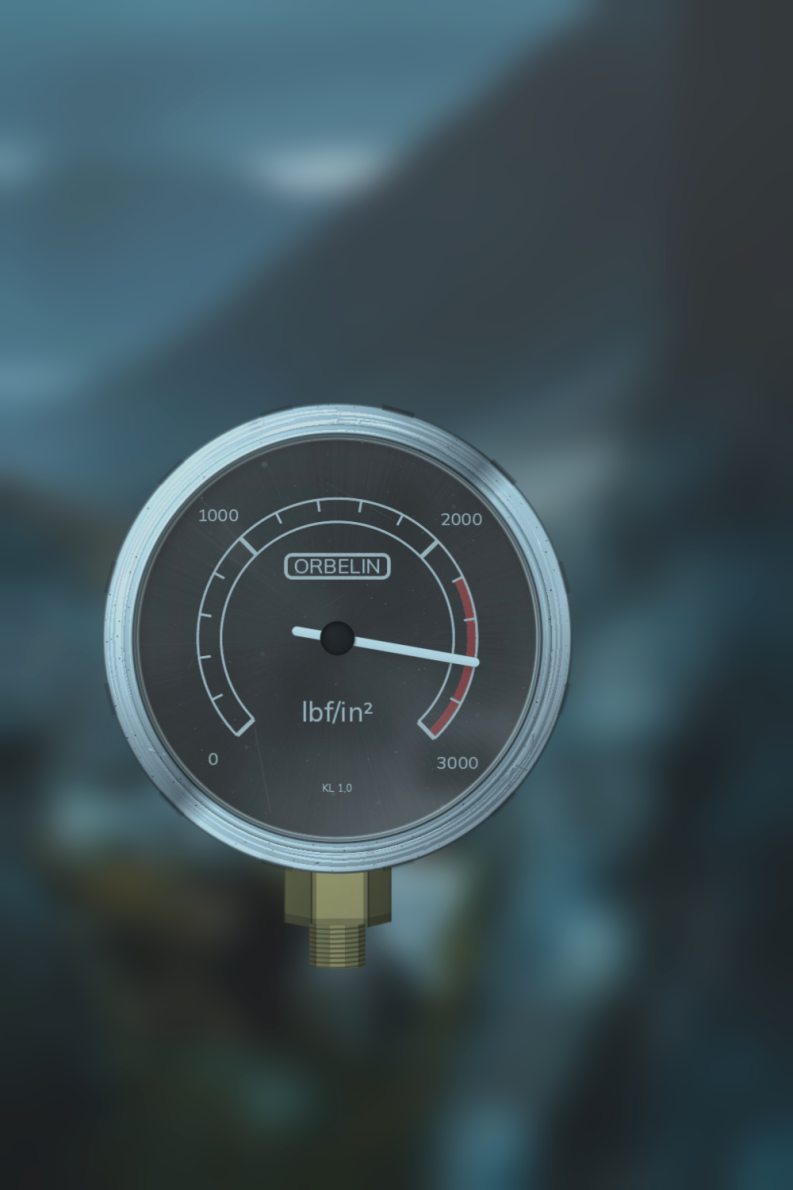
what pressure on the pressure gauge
2600 psi
